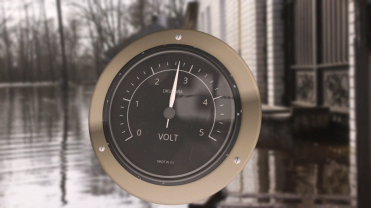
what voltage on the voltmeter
2.7 V
